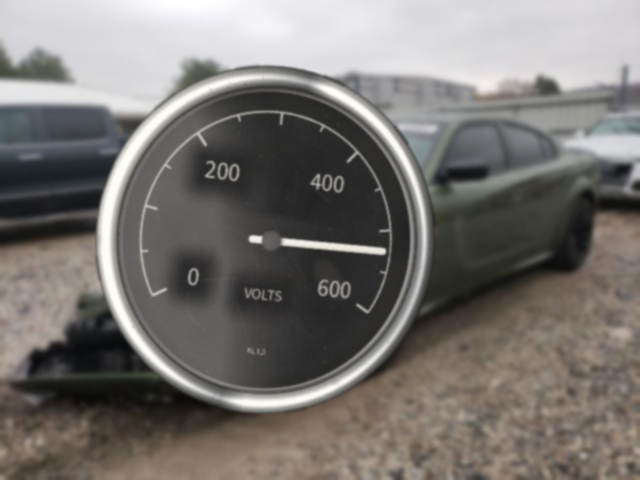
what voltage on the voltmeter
525 V
